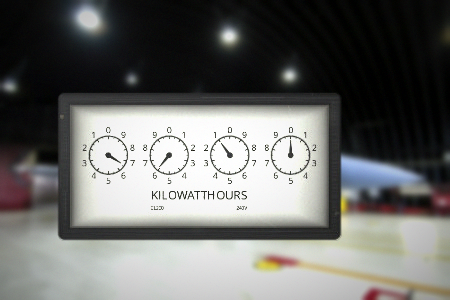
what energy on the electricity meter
6610 kWh
